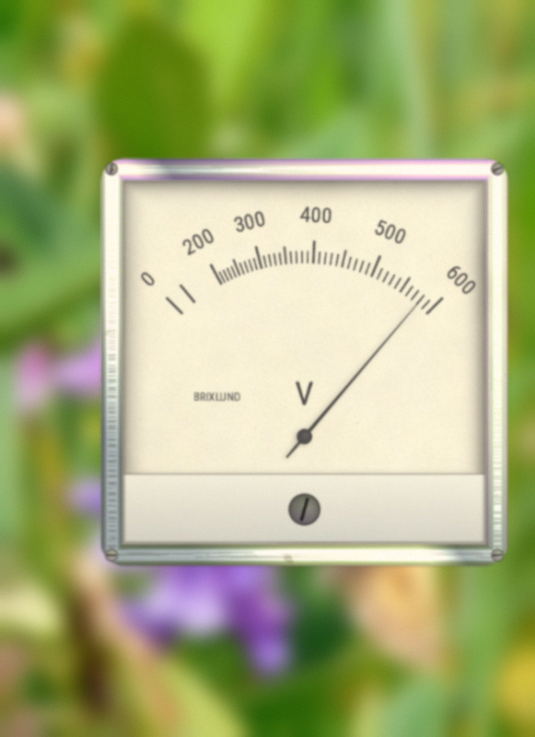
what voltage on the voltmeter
580 V
